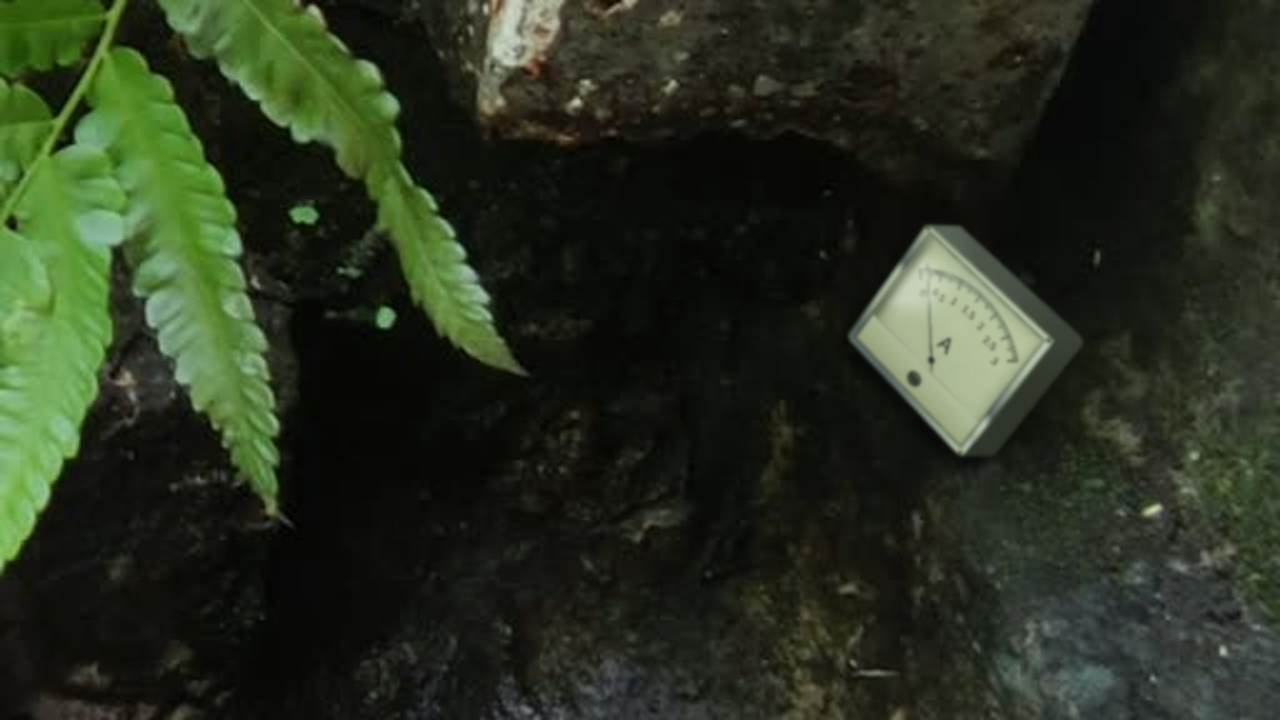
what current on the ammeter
0.25 A
